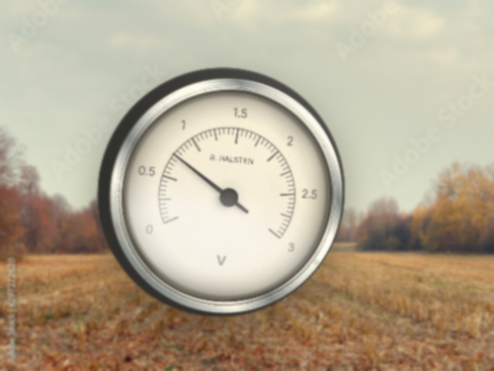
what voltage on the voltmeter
0.75 V
